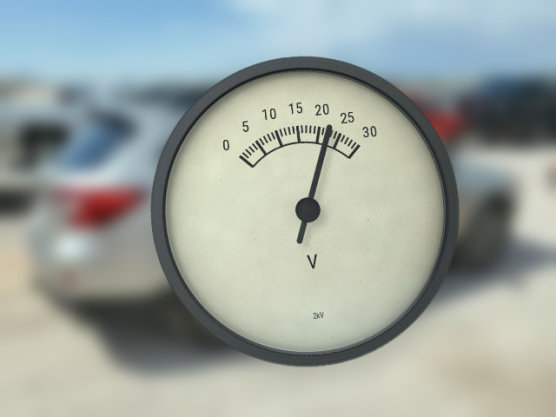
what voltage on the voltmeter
22 V
